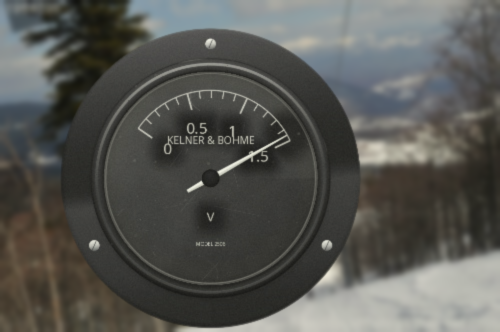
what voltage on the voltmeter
1.45 V
